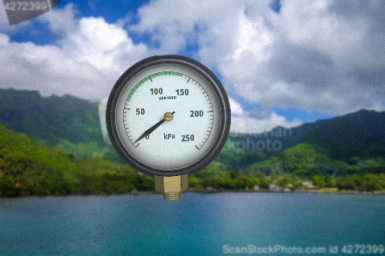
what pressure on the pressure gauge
5 kPa
